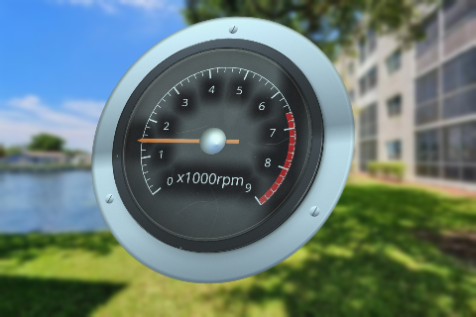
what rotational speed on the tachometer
1400 rpm
